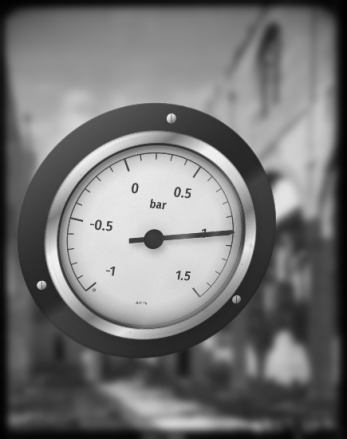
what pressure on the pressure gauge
1 bar
